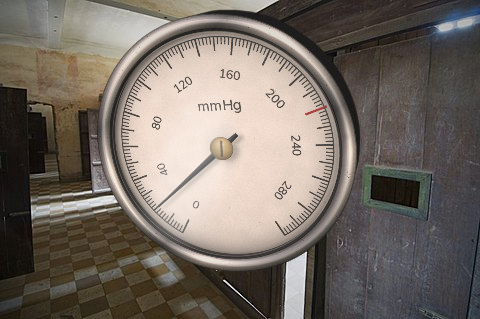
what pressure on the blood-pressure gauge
20 mmHg
